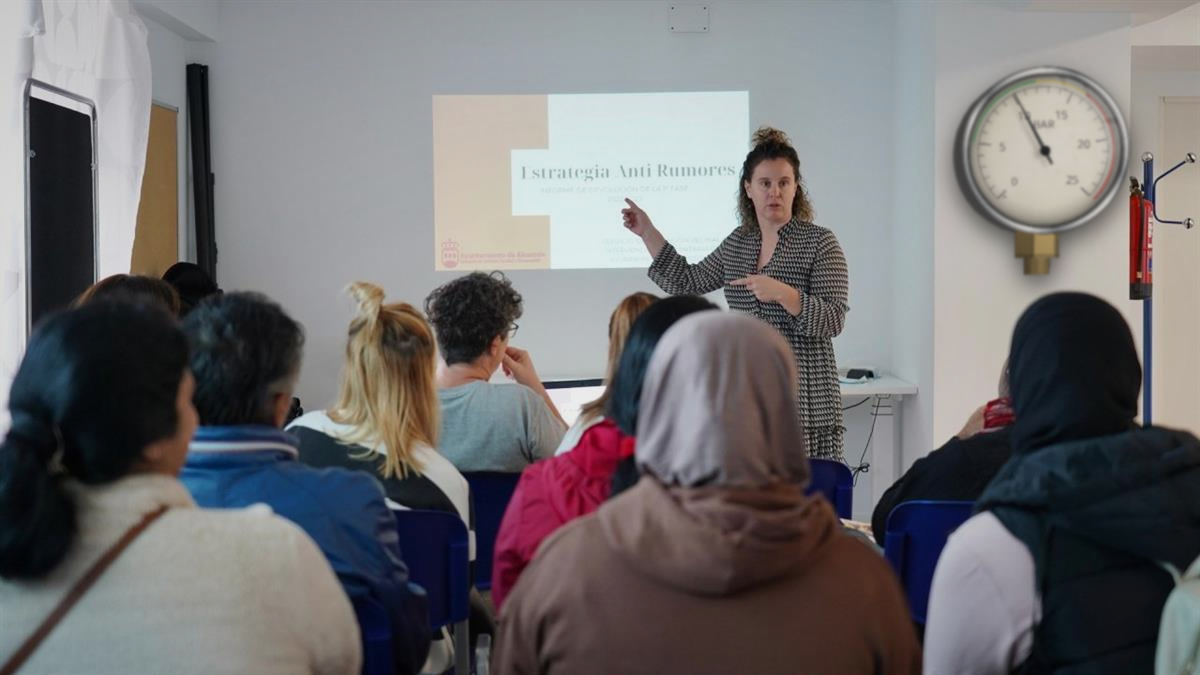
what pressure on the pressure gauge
10 bar
